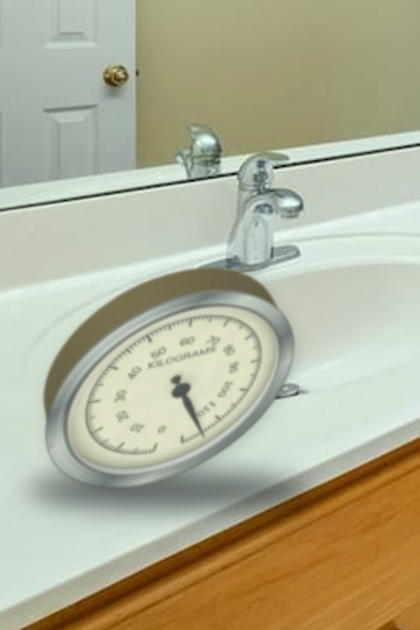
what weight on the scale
115 kg
